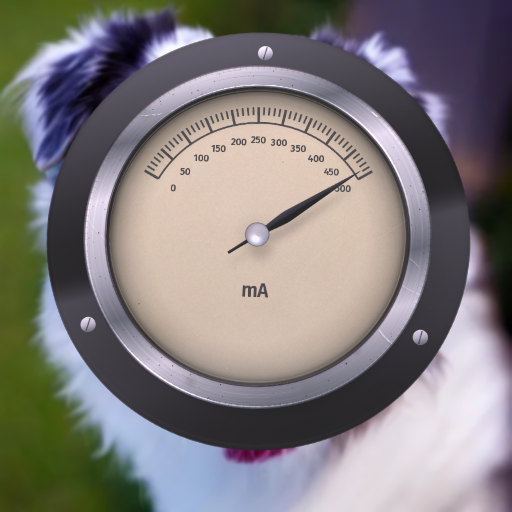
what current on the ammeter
490 mA
